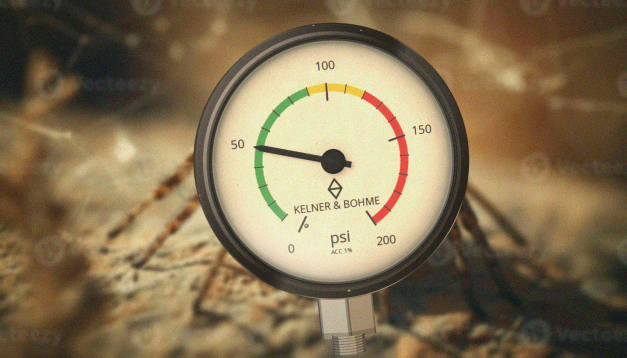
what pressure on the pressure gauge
50 psi
